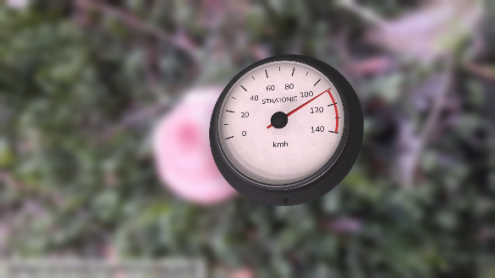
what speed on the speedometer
110 km/h
